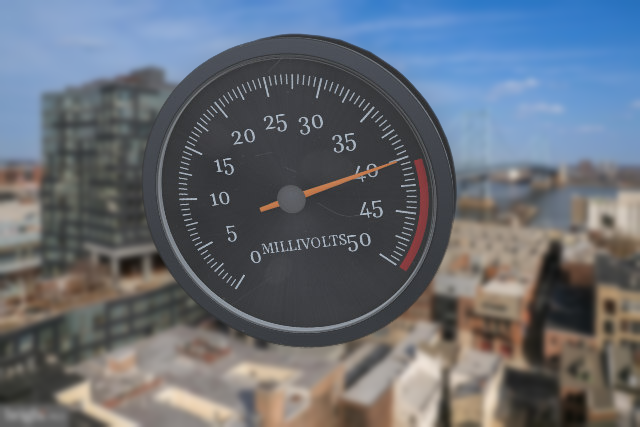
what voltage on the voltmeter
40 mV
